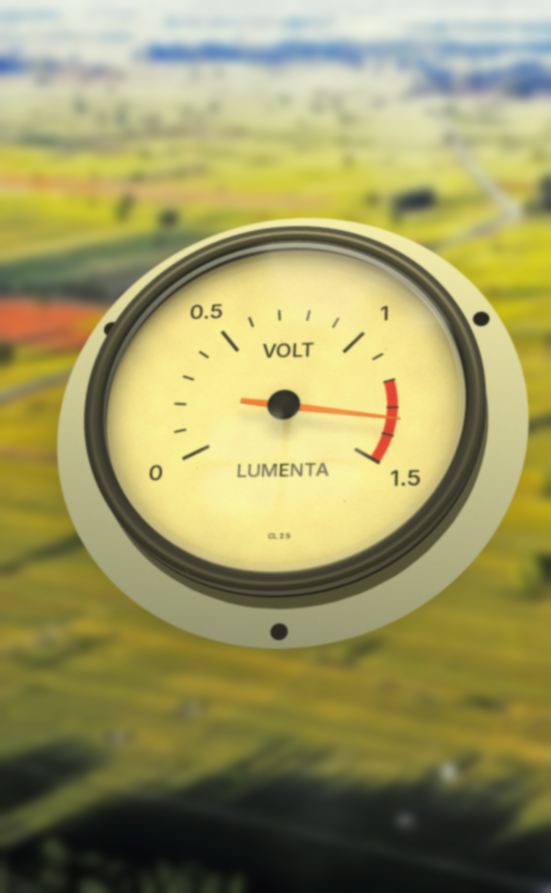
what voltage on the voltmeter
1.35 V
